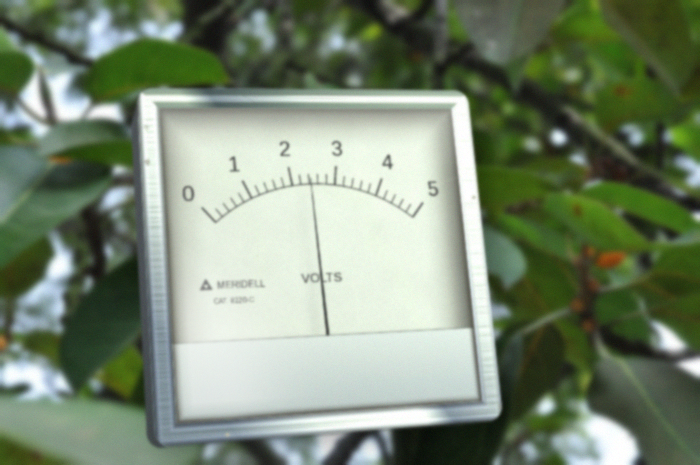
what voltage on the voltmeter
2.4 V
